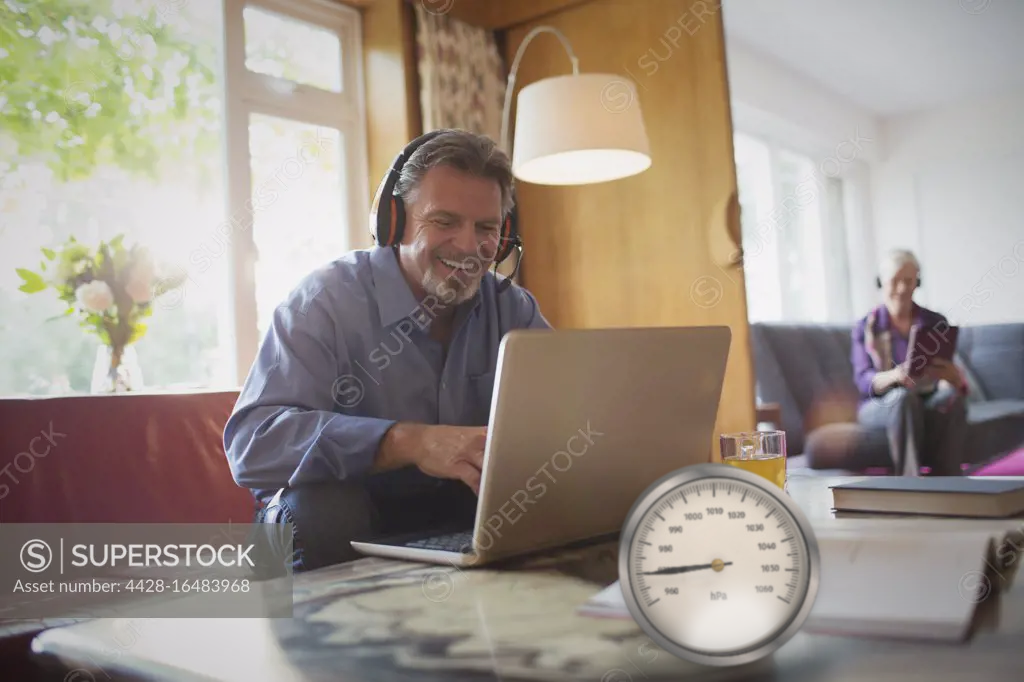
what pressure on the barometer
970 hPa
